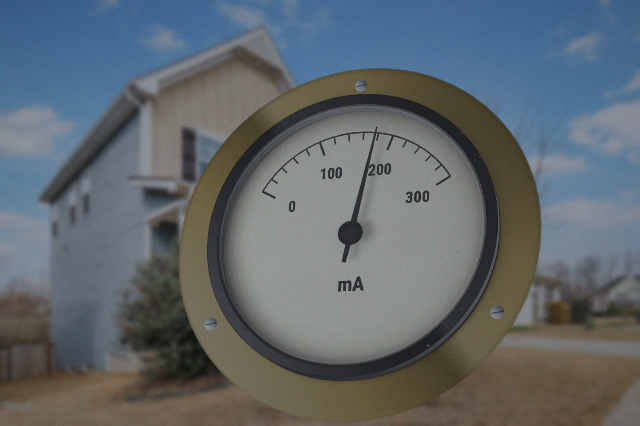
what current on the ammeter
180 mA
